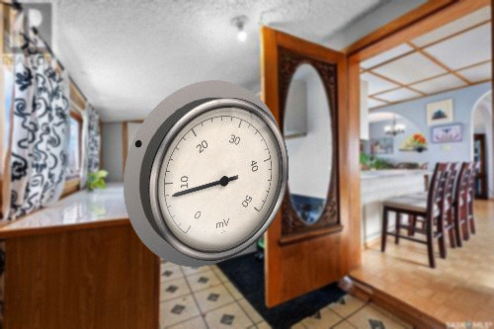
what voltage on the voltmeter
8 mV
